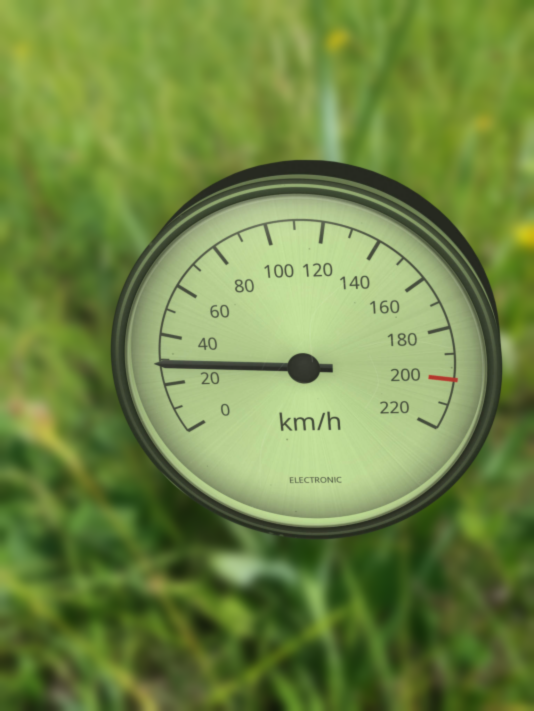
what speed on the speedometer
30 km/h
